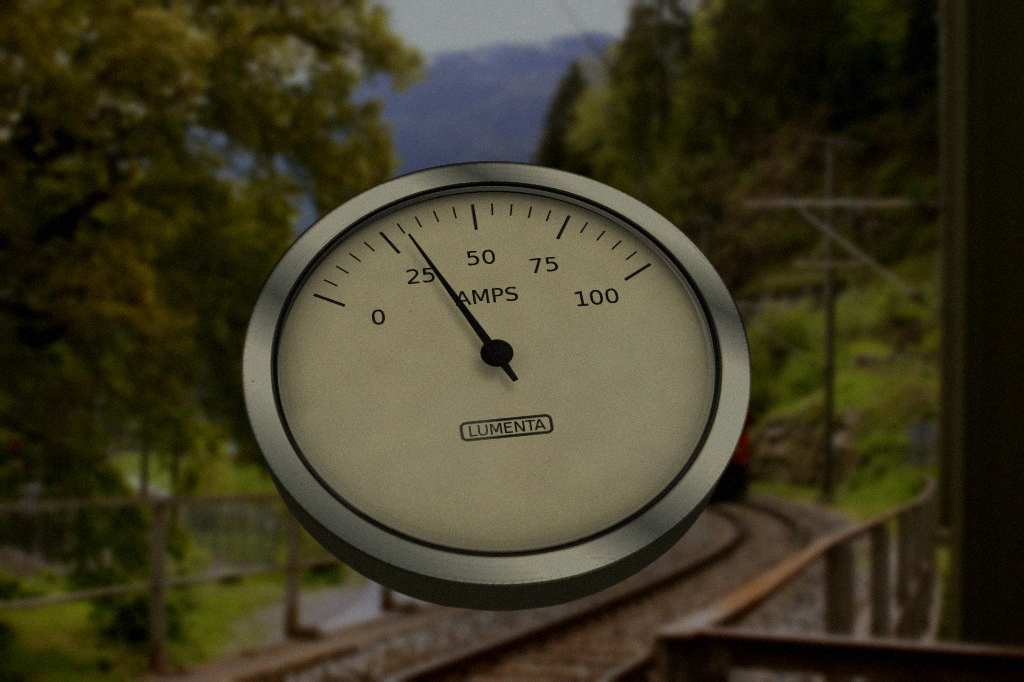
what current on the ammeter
30 A
